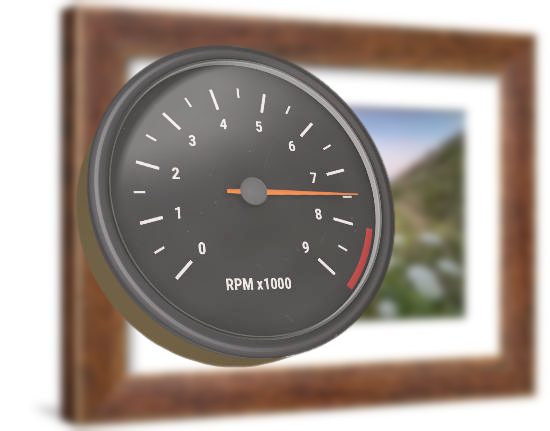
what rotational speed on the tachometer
7500 rpm
